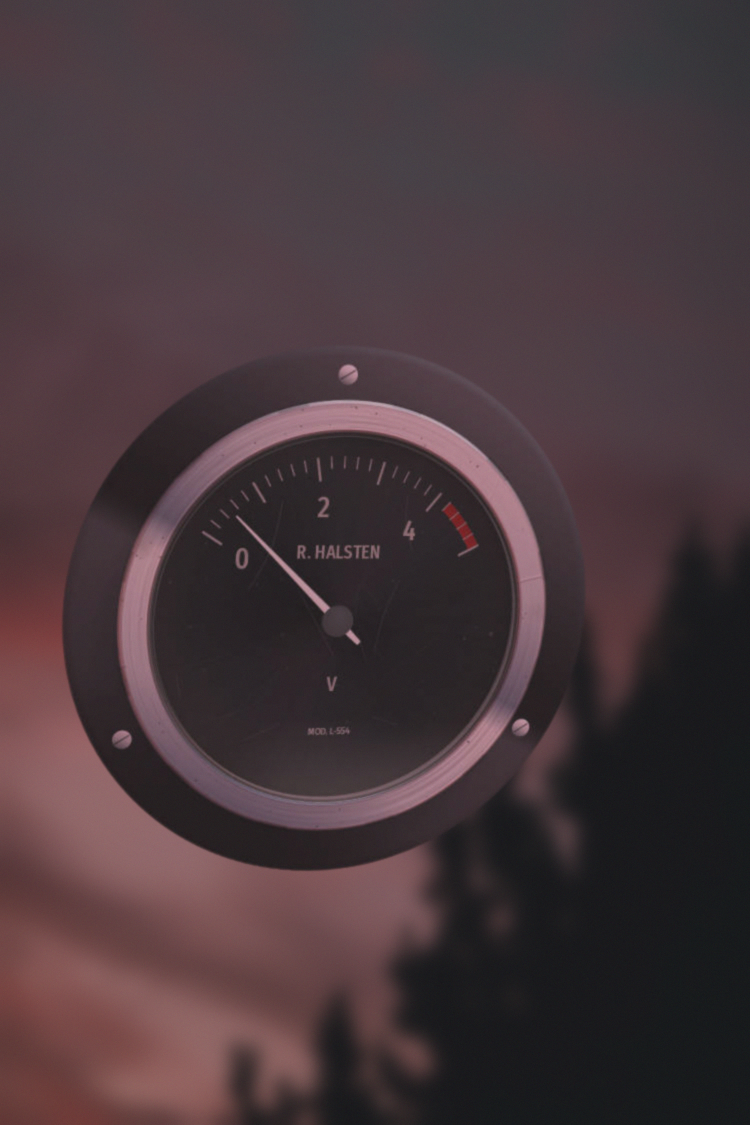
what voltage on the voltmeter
0.5 V
